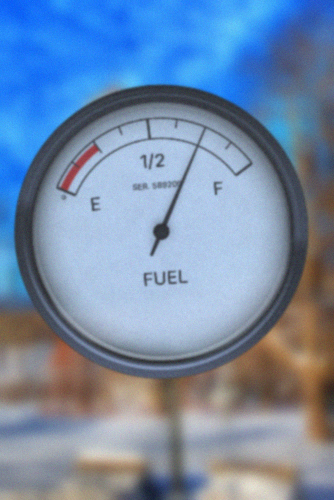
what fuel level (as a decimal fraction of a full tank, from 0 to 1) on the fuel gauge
0.75
